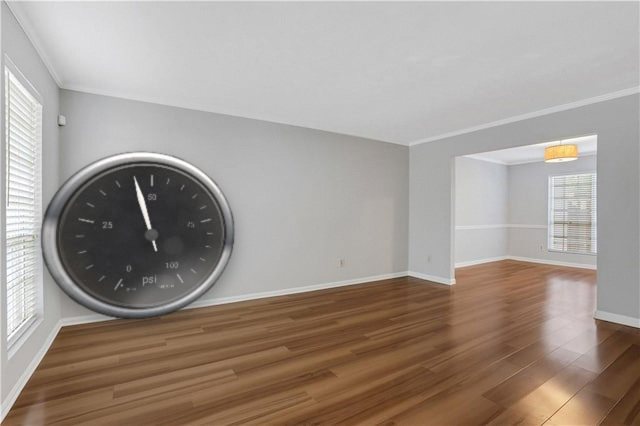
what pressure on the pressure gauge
45 psi
